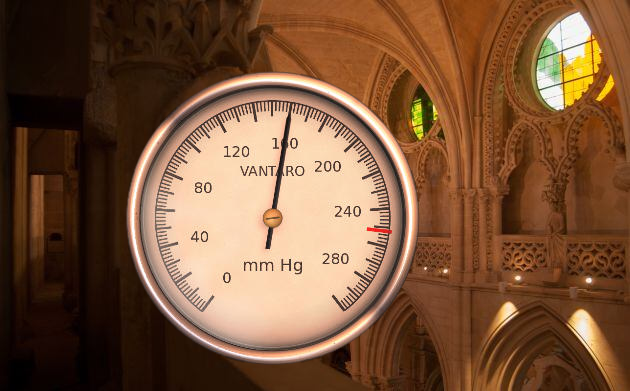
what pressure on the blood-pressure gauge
160 mmHg
